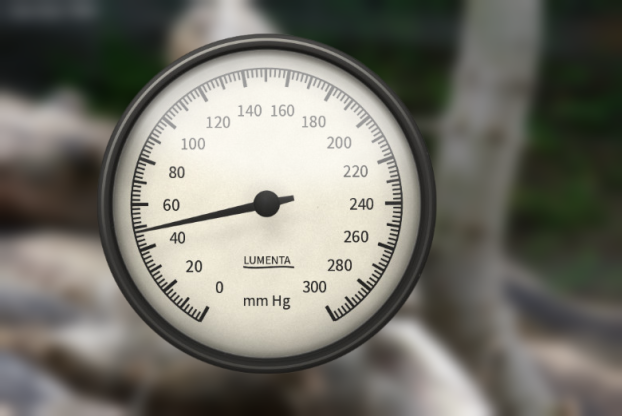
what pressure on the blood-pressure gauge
48 mmHg
